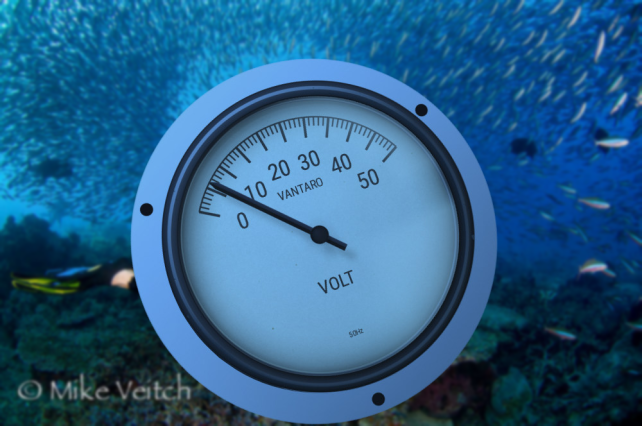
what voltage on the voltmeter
6 V
